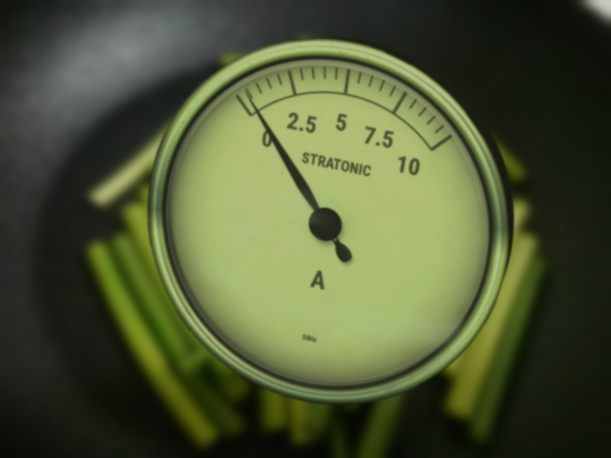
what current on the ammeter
0.5 A
